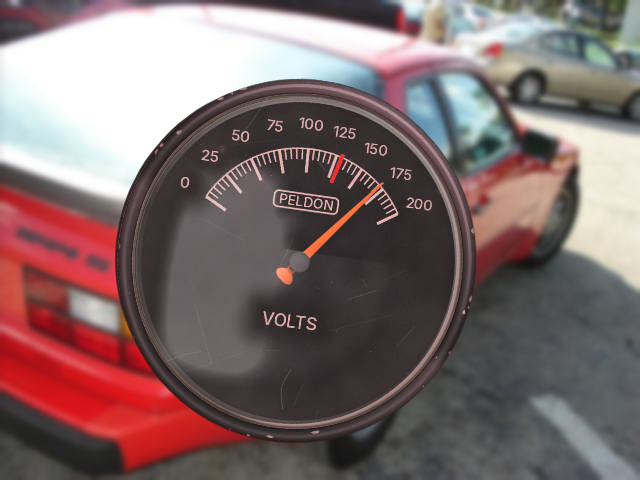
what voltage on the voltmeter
170 V
